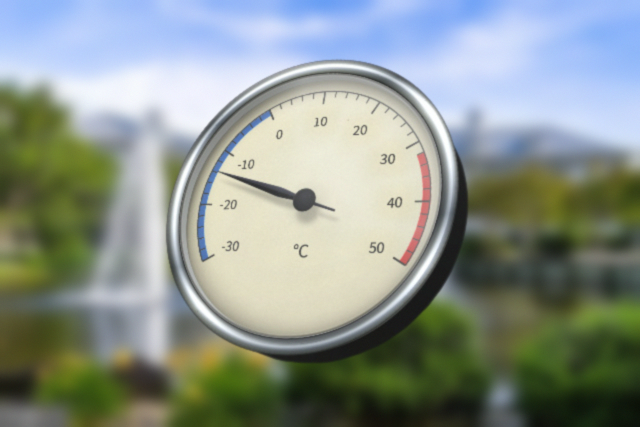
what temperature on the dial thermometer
-14 °C
